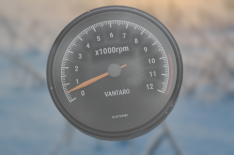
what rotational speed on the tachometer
500 rpm
